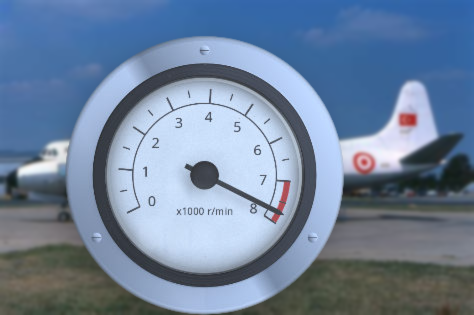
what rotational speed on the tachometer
7750 rpm
